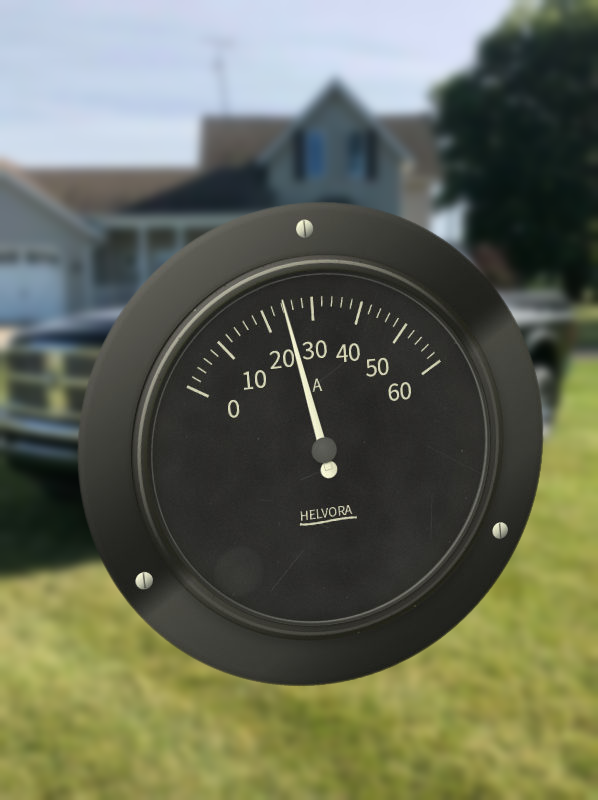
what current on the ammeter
24 A
